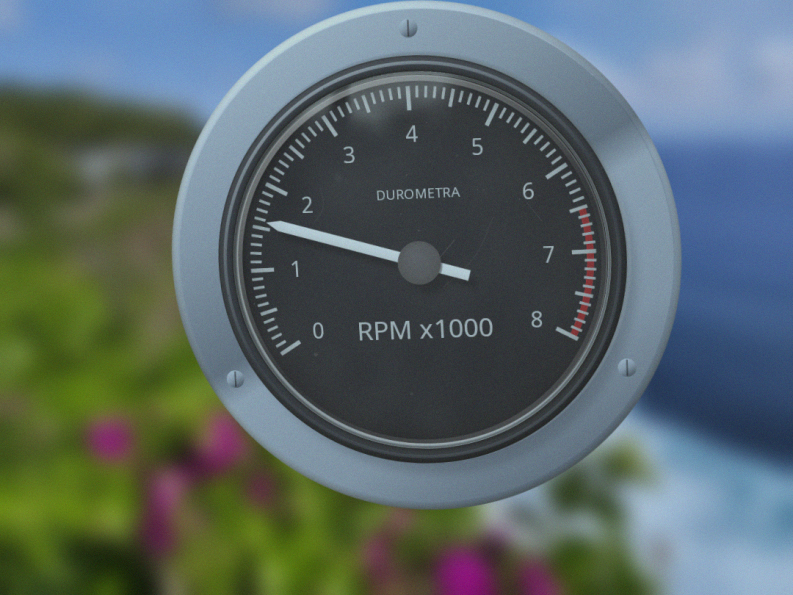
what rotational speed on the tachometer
1600 rpm
